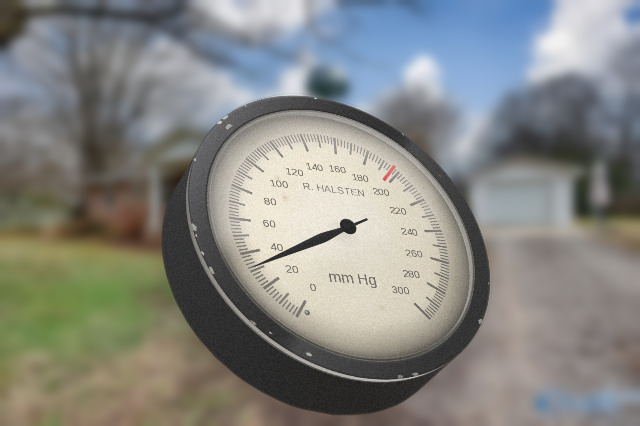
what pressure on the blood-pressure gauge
30 mmHg
